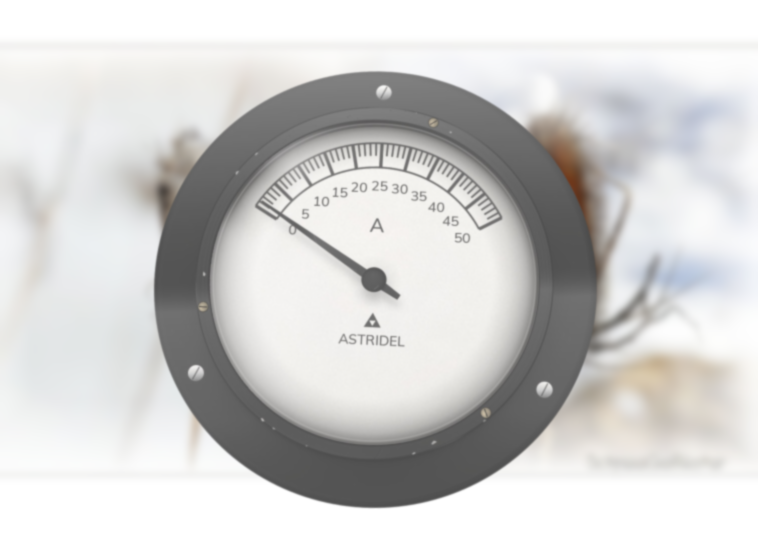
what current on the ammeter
1 A
